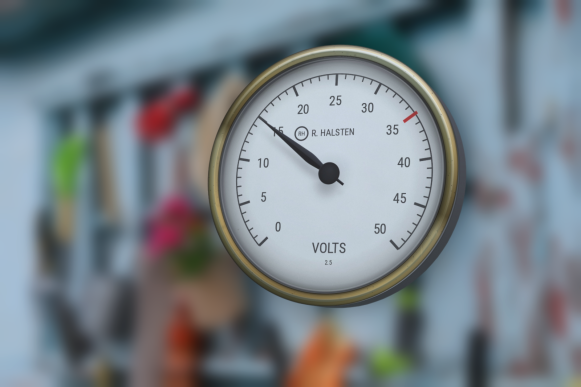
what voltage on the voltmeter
15 V
